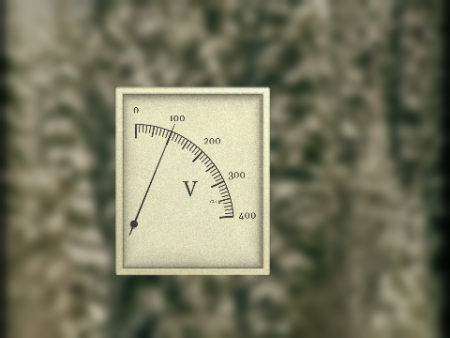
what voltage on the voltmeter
100 V
